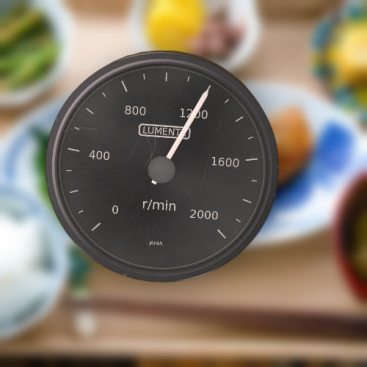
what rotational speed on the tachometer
1200 rpm
